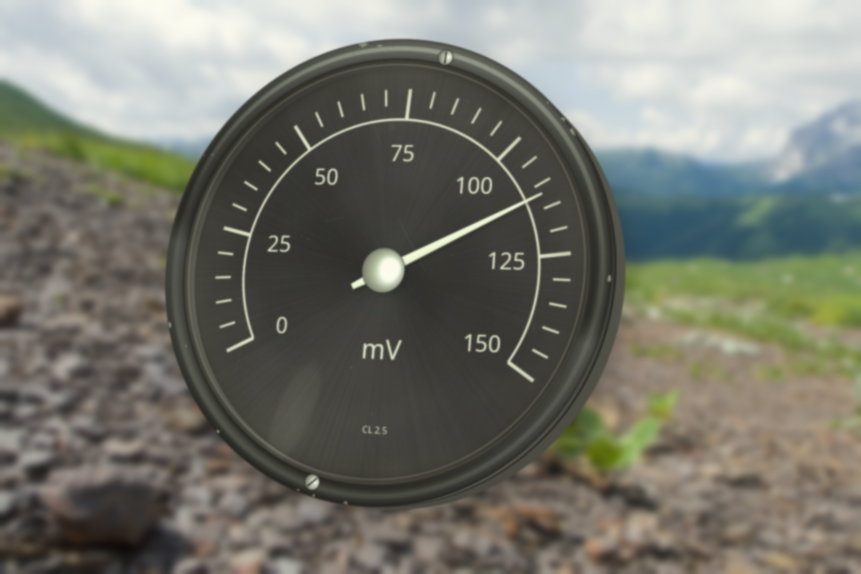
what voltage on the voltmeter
112.5 mV
